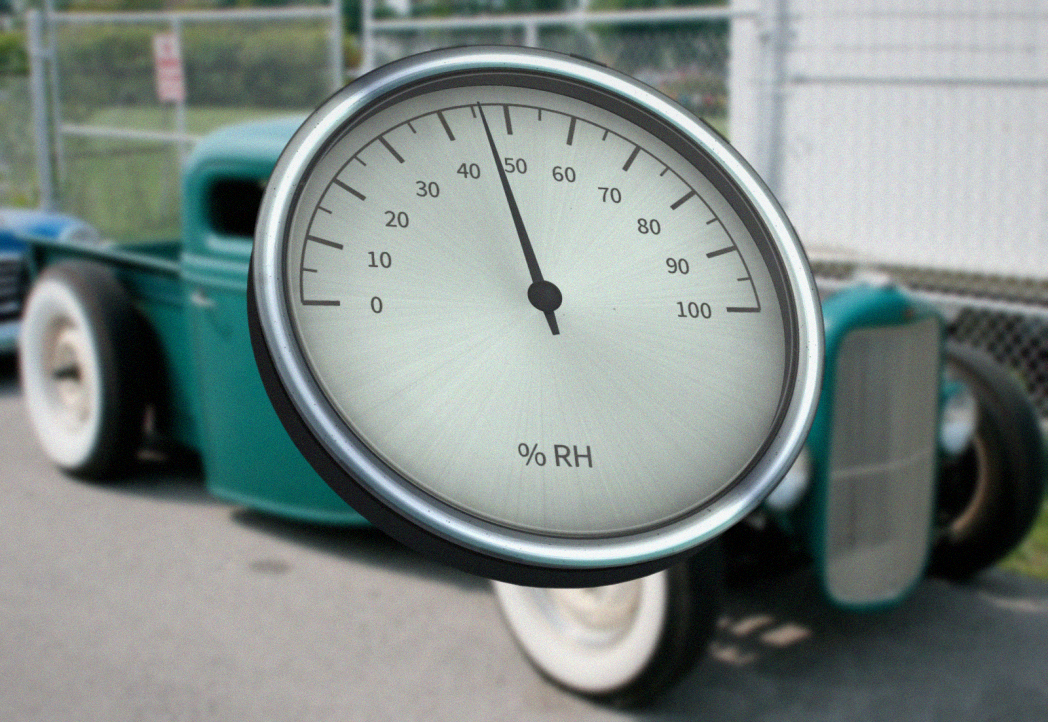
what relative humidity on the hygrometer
45 %
